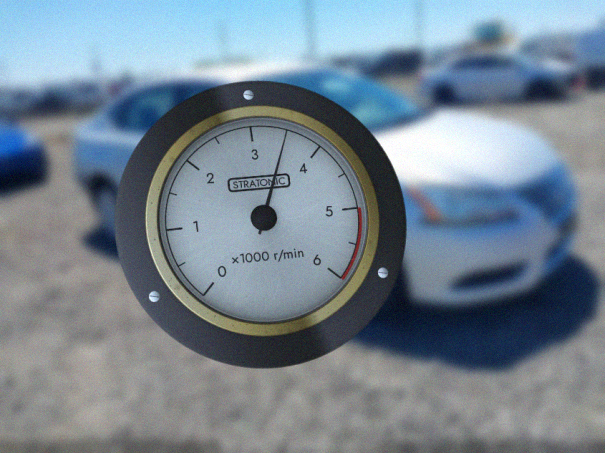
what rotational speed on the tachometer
3500 rpm
